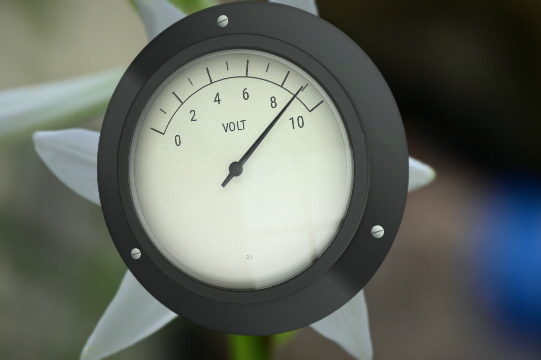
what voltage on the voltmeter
9 V
